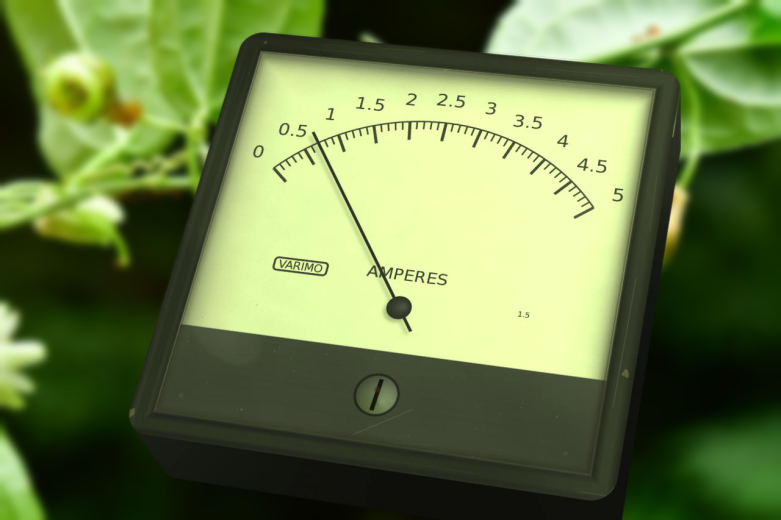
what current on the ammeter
0.7 A
